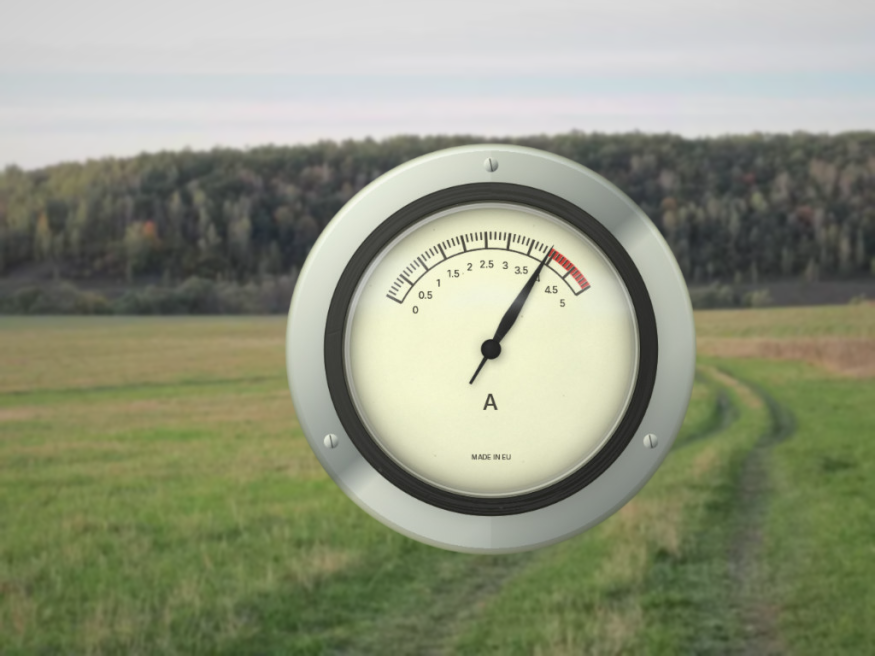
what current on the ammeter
3.9 A
